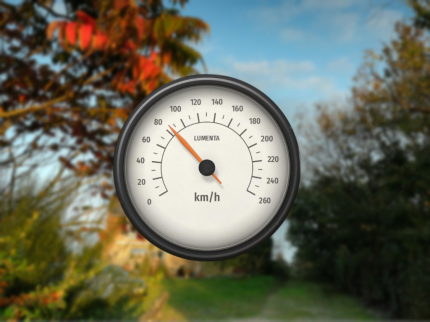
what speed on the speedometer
85 km/h
